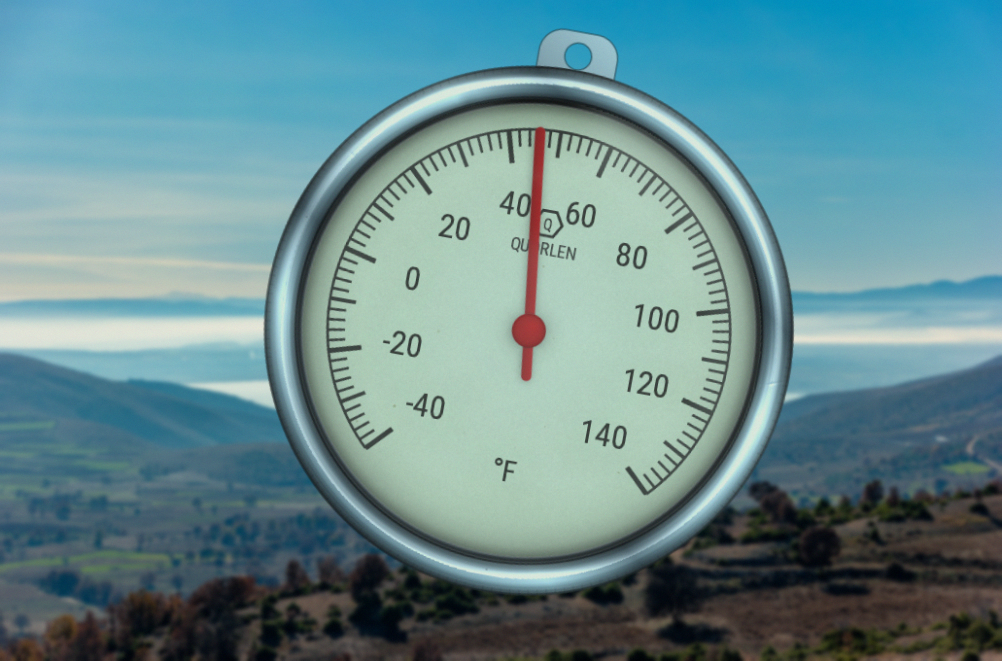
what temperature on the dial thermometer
46 °F
